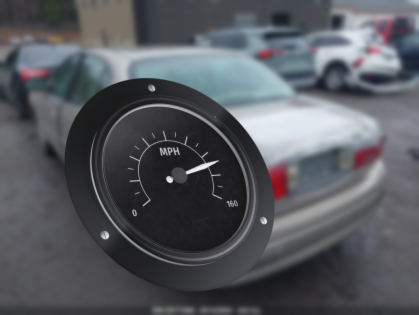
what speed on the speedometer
130 mph
